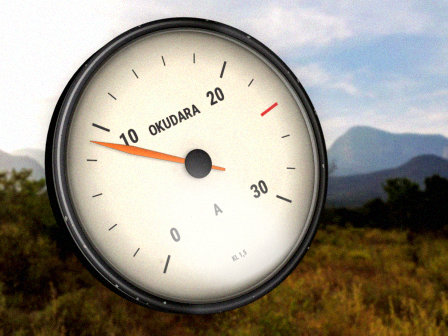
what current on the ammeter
9 A
